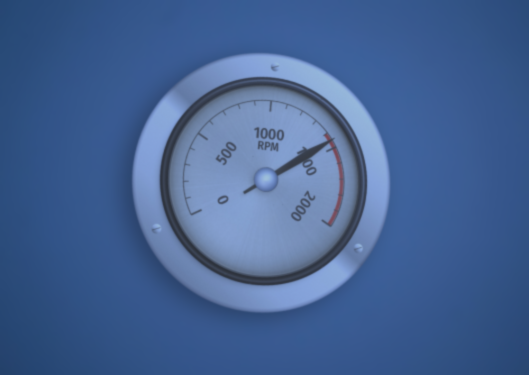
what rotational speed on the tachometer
1450 rpm
